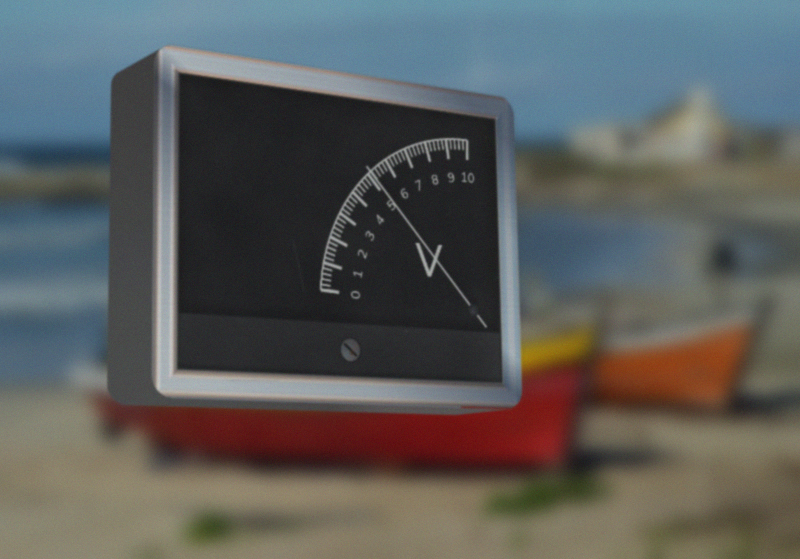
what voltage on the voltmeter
5 V
